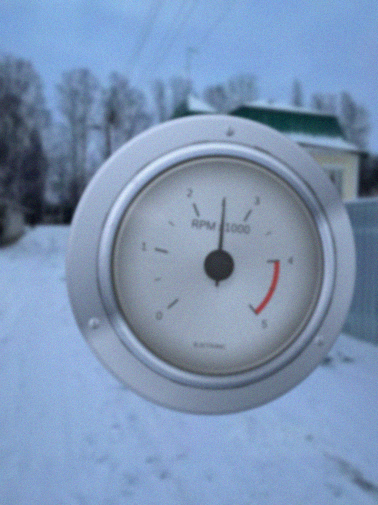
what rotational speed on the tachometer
2500 rpm
